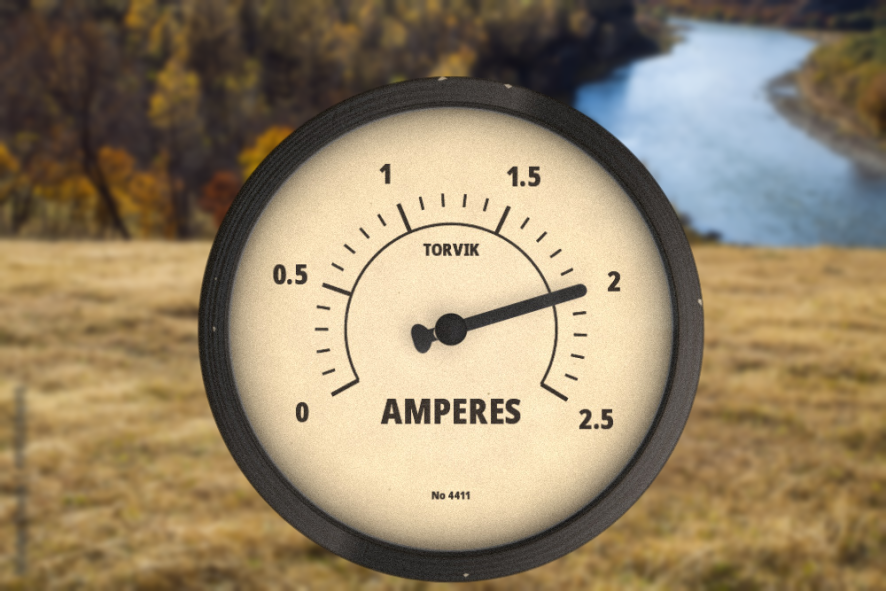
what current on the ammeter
2 A
